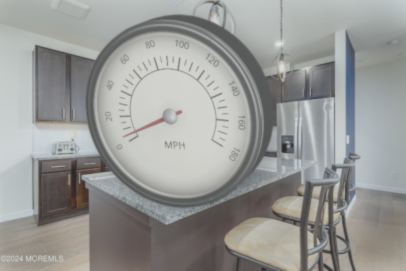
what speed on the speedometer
5 mph
